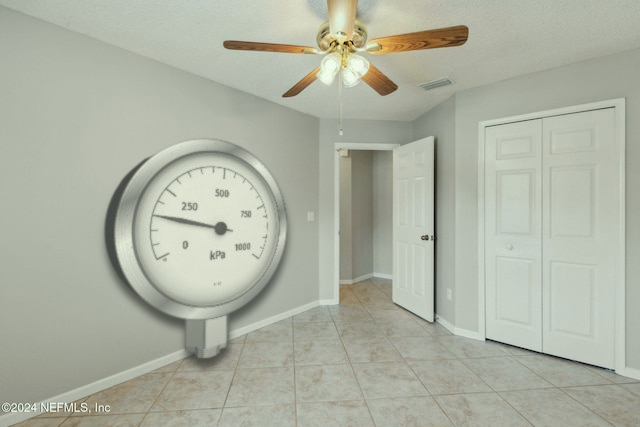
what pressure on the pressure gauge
150 kPa
